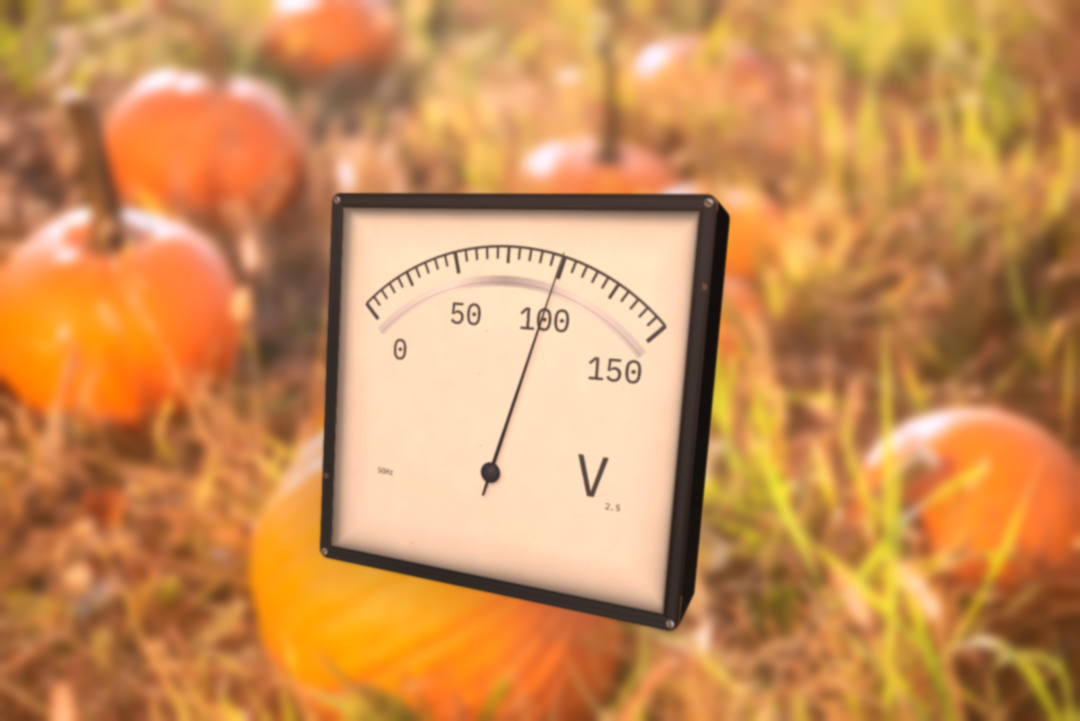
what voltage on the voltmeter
100 V
